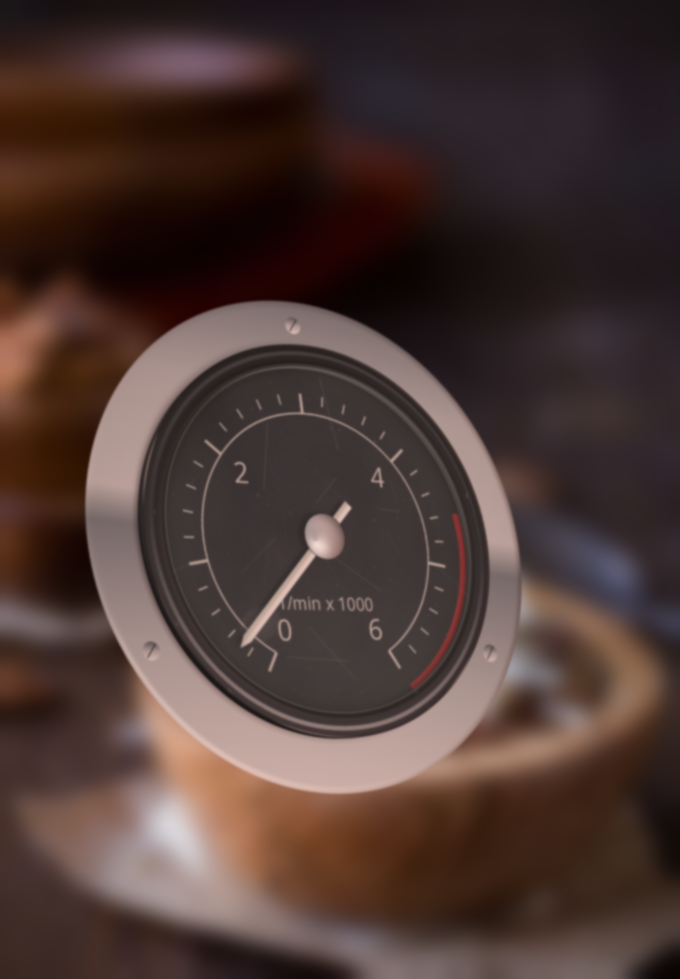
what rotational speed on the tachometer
300 rpm
